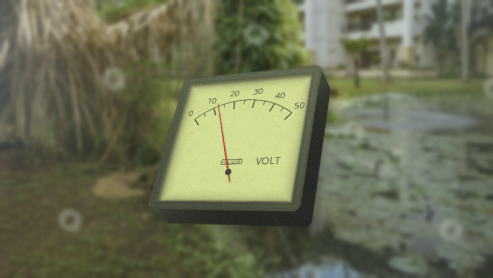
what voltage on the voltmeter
12.5 V
